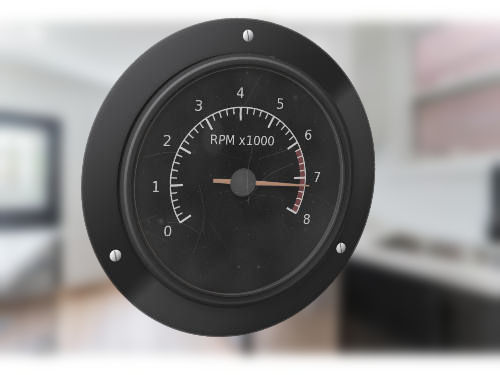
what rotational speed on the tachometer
7200 rpm
